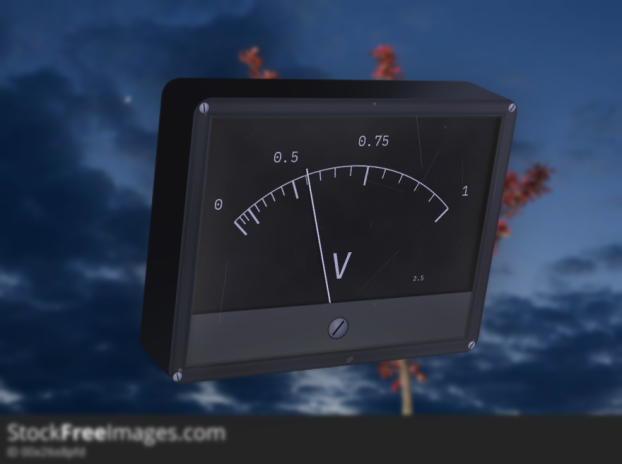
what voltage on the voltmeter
0.55 V
